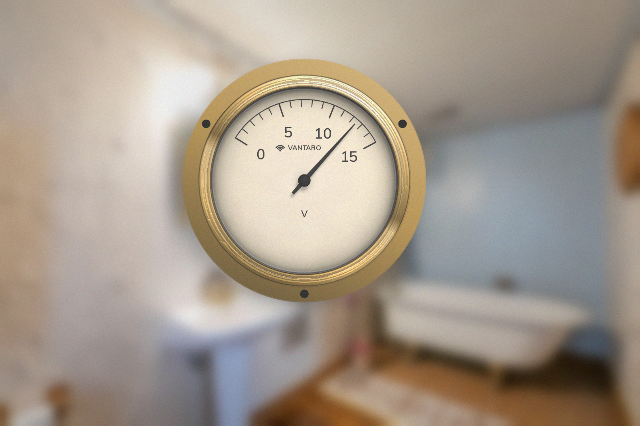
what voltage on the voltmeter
12.5 V
